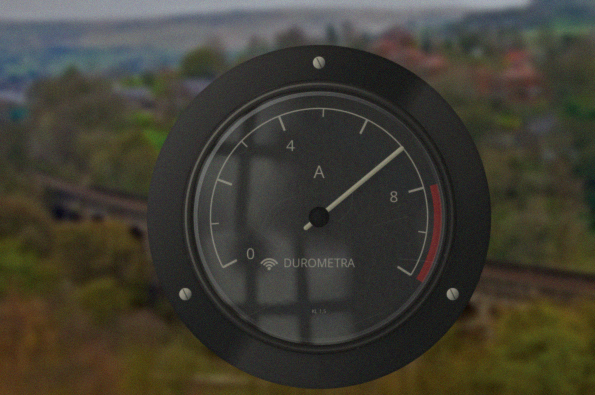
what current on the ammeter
7 A
